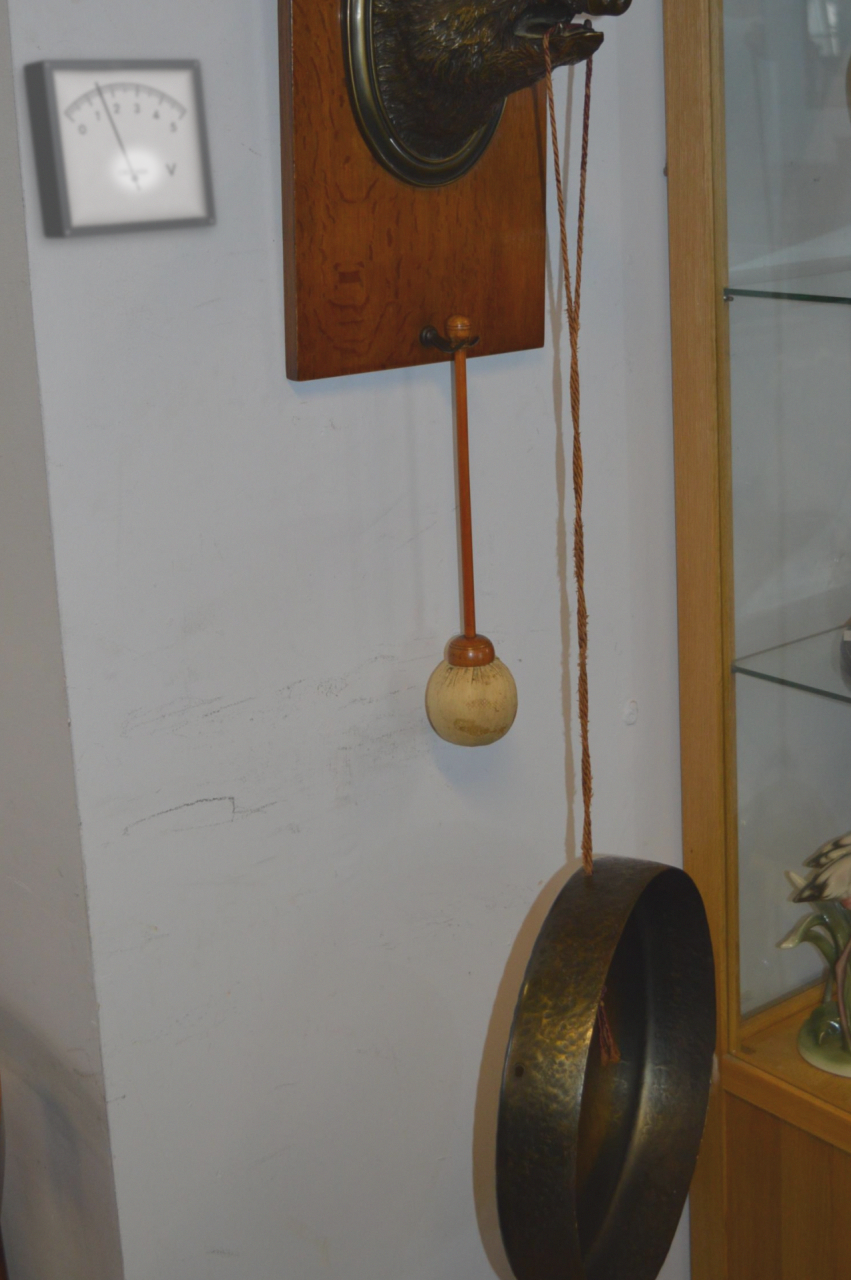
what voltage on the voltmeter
1.5 V
